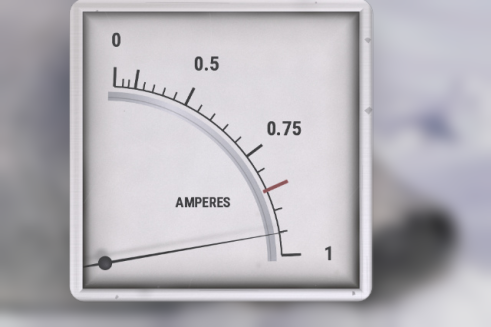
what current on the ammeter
0.95 A
